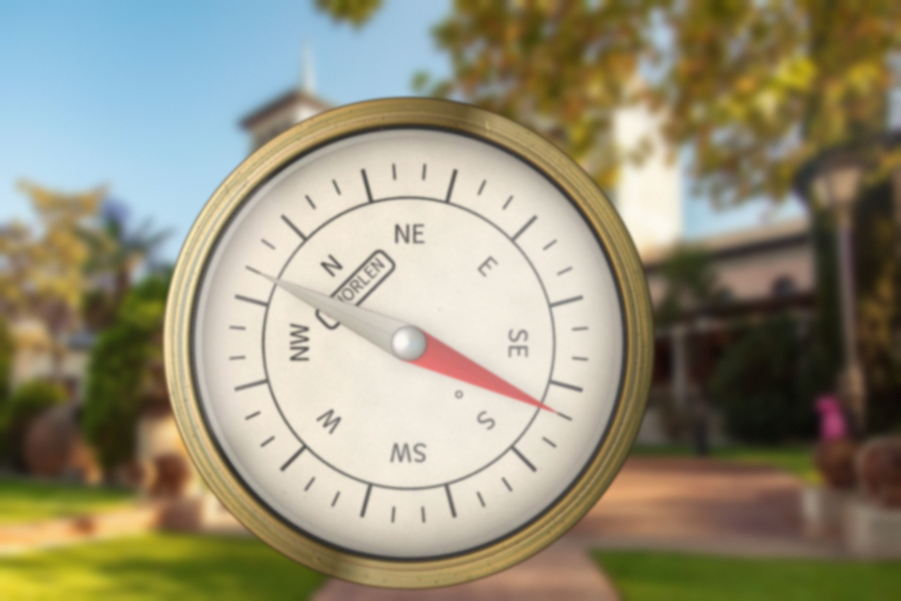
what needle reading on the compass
160 °
